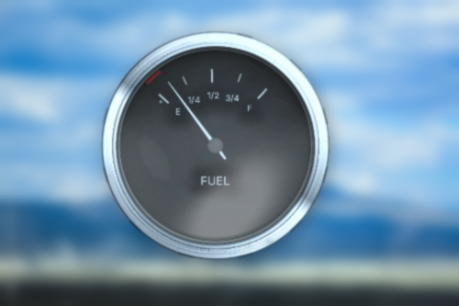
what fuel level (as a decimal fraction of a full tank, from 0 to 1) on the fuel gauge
0.125
